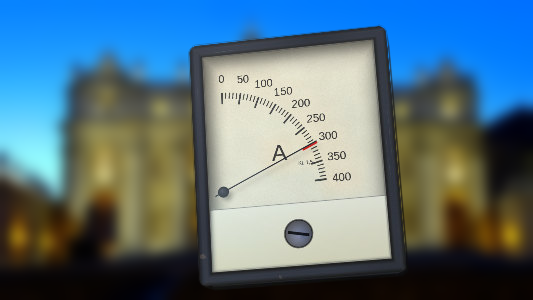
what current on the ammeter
300 A
